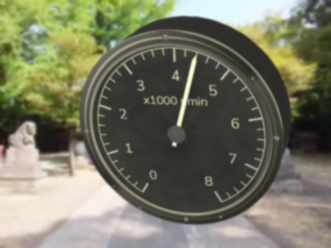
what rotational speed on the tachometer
4400 rpm
